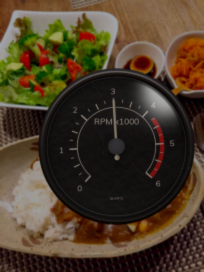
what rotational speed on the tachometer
3000 rpm
